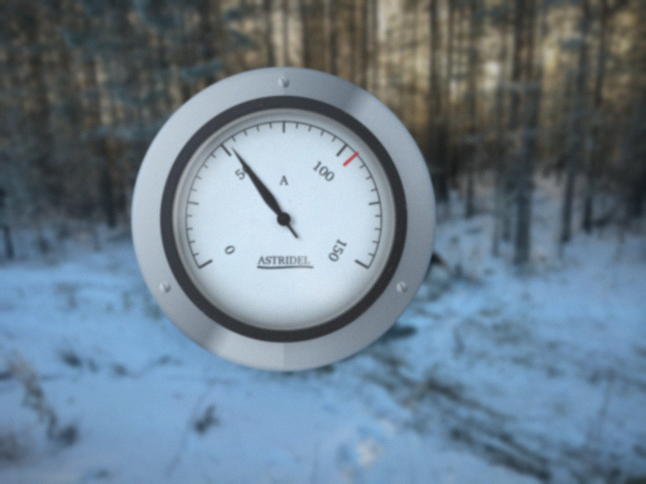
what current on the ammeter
52.5 A
